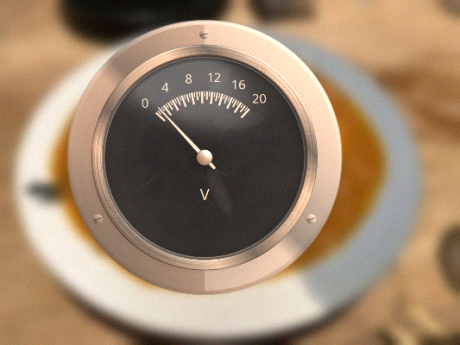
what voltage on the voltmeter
1 V
